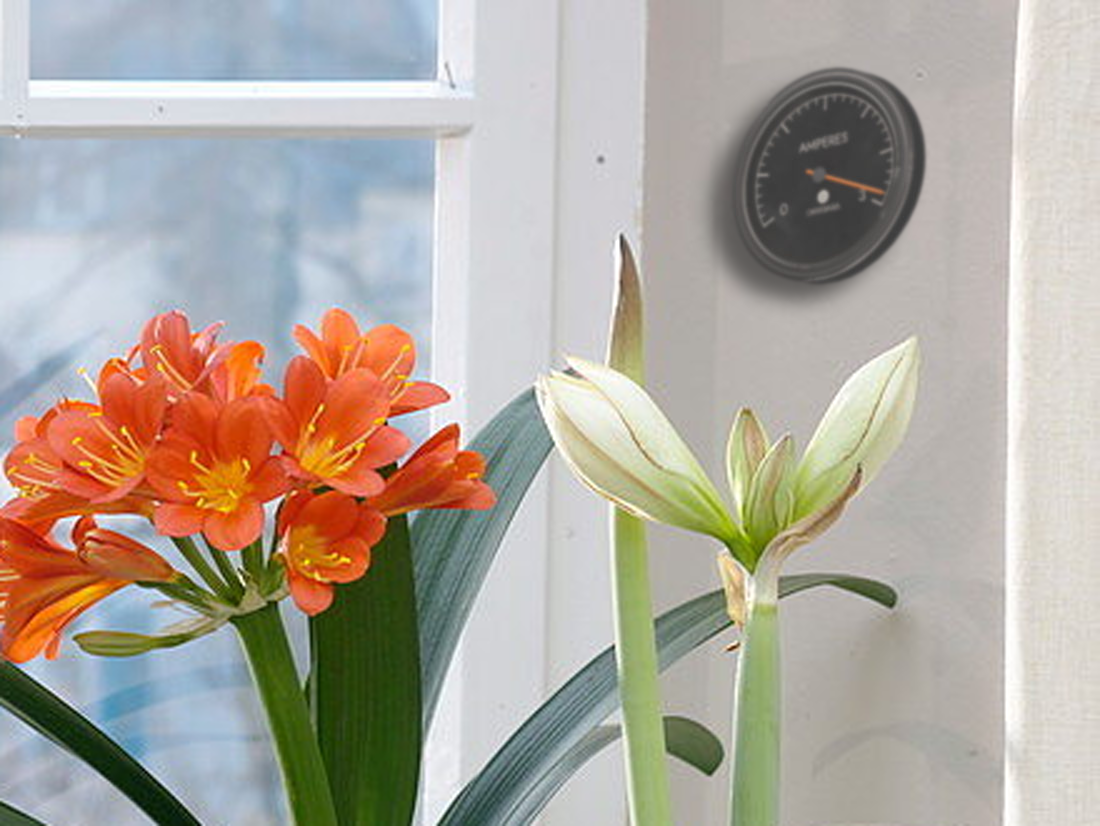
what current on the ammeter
2.9 A
